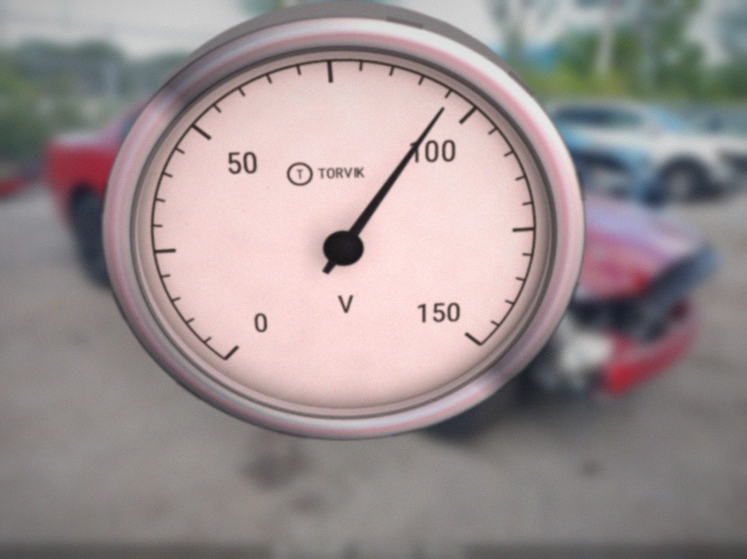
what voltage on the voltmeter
95 V
